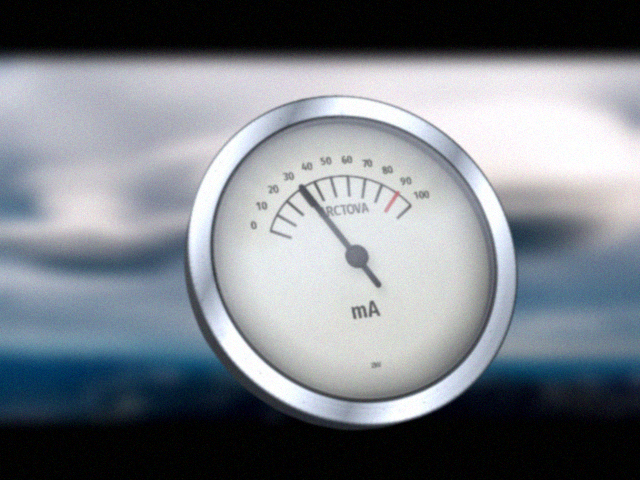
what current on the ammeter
30 mA
